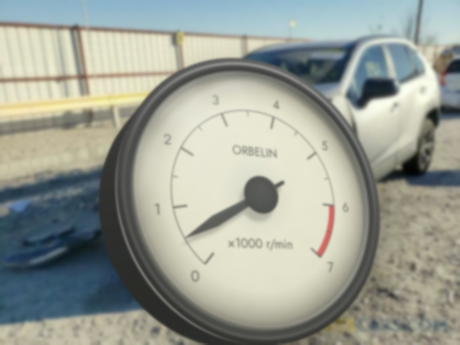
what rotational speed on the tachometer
500 rpm
